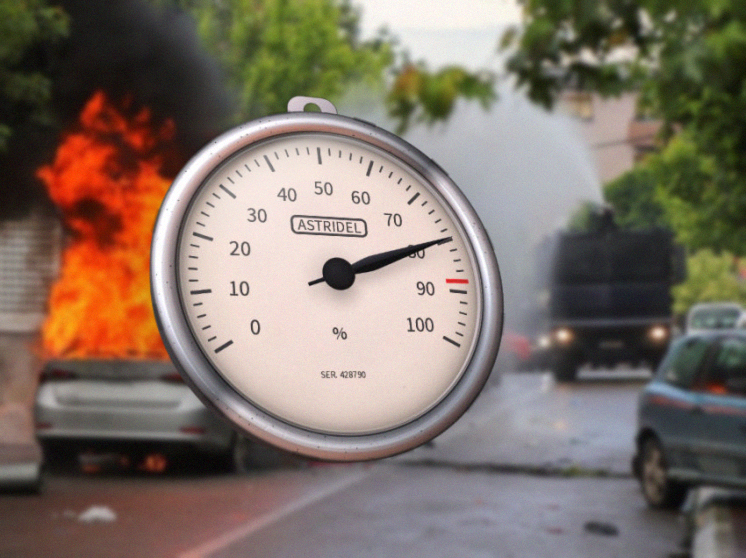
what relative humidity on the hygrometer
80 %
